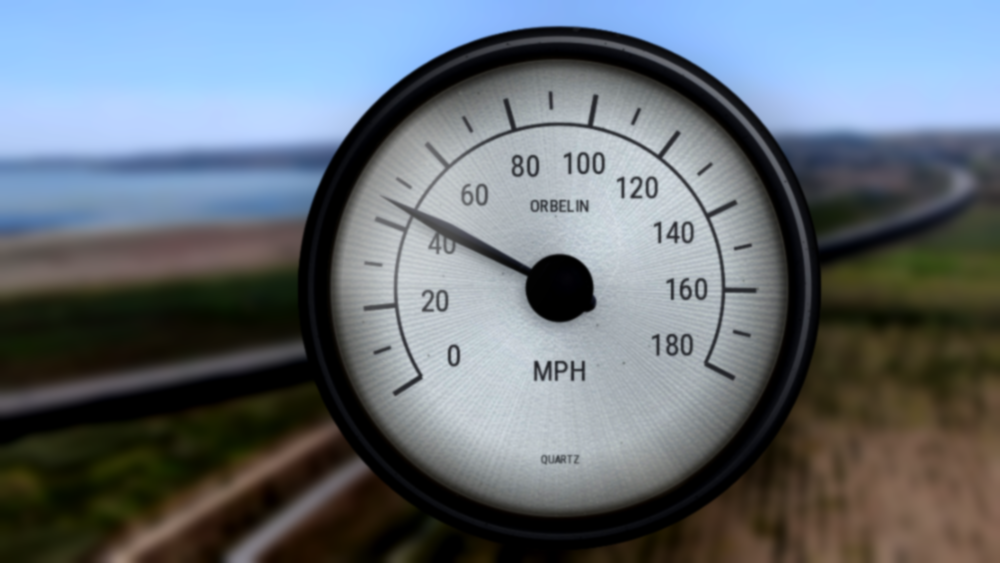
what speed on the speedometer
45 mph
